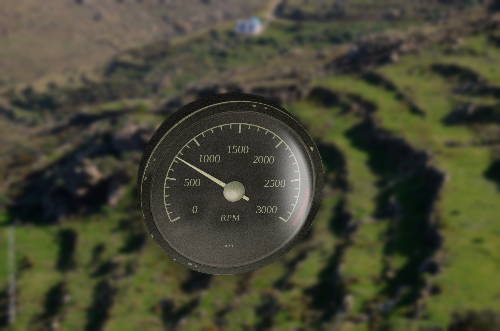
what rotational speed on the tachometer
750 rpm
